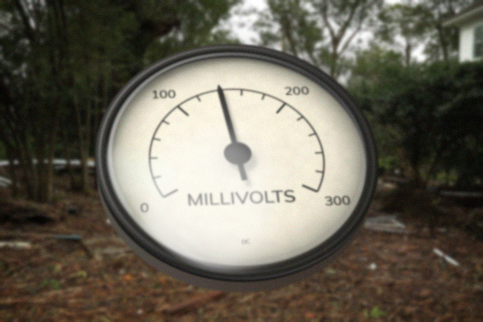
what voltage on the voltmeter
140 mV
